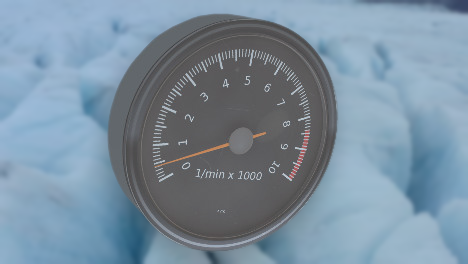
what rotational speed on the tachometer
500 rpm
